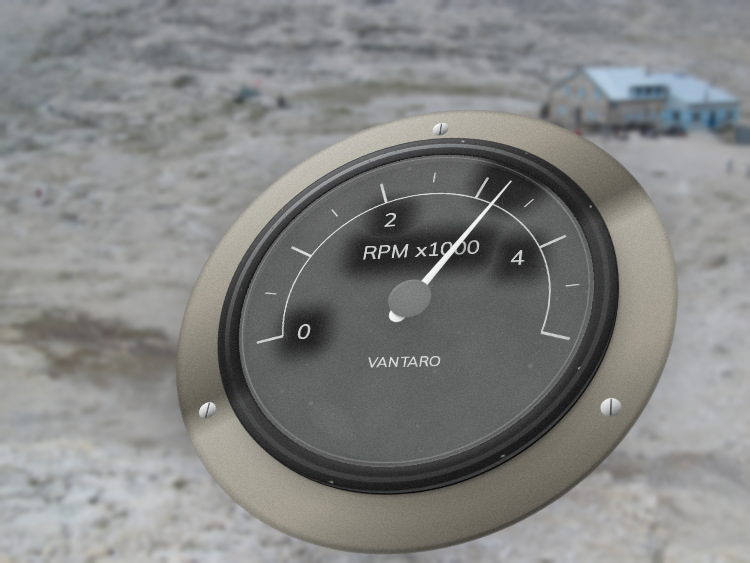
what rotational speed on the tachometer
3250 rpm
